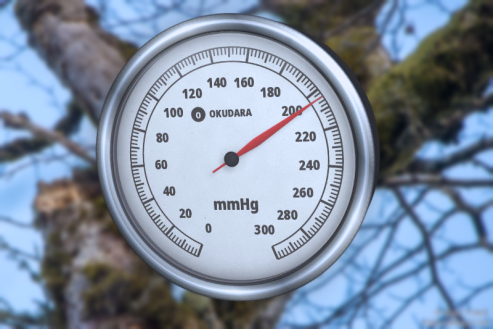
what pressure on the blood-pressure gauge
204 mmHg
